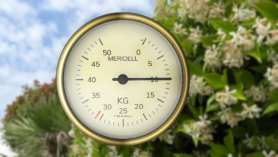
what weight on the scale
10 kg
